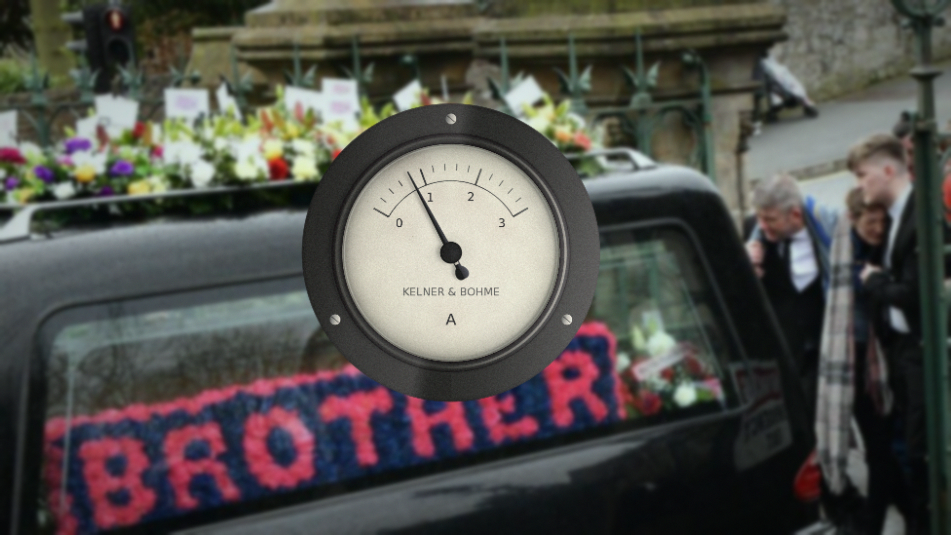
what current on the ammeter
0.8 A
